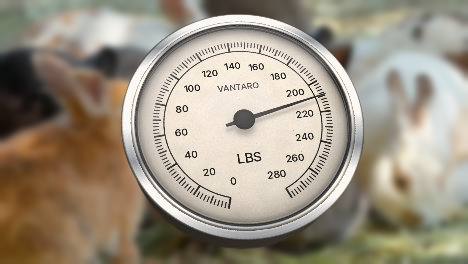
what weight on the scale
210 lb
